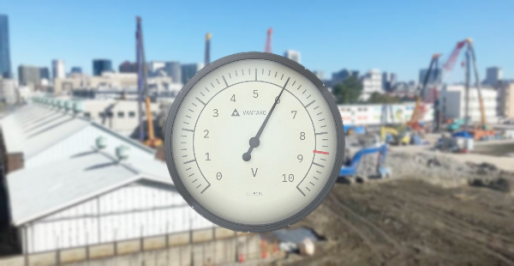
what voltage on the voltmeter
6 V
